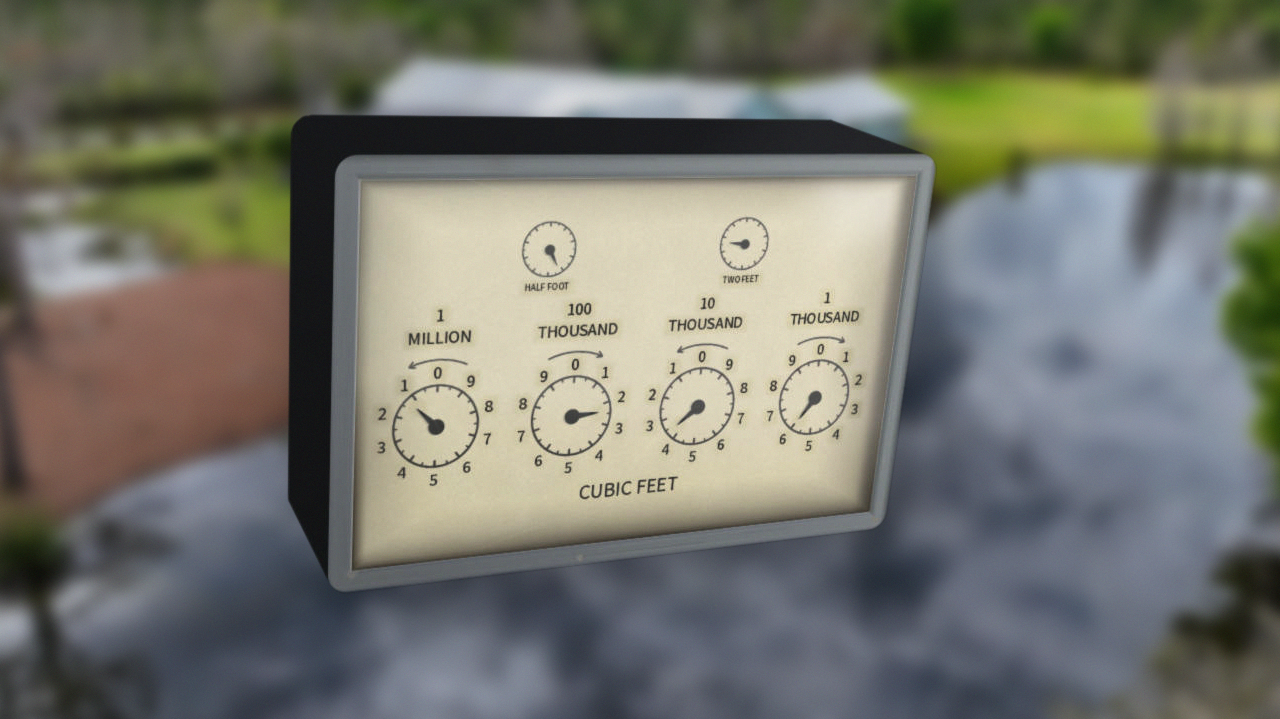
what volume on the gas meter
123600 ft³
